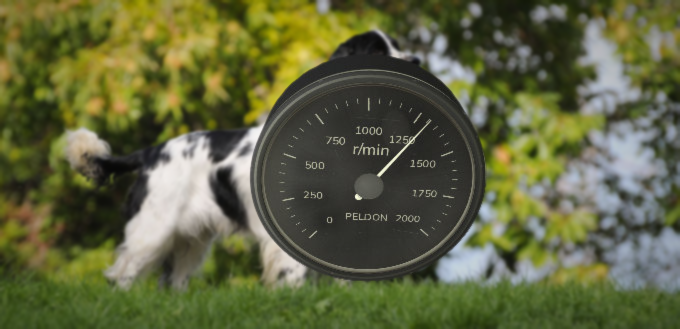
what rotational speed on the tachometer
1300 rpm
